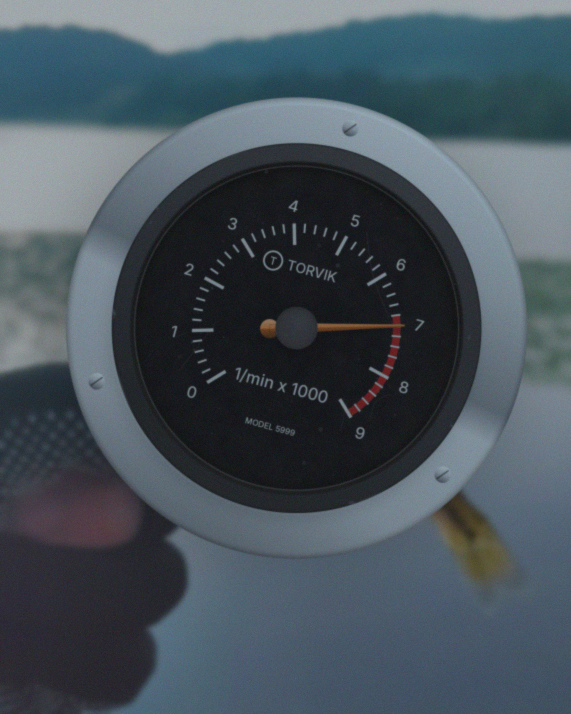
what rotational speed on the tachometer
7000 rpm
